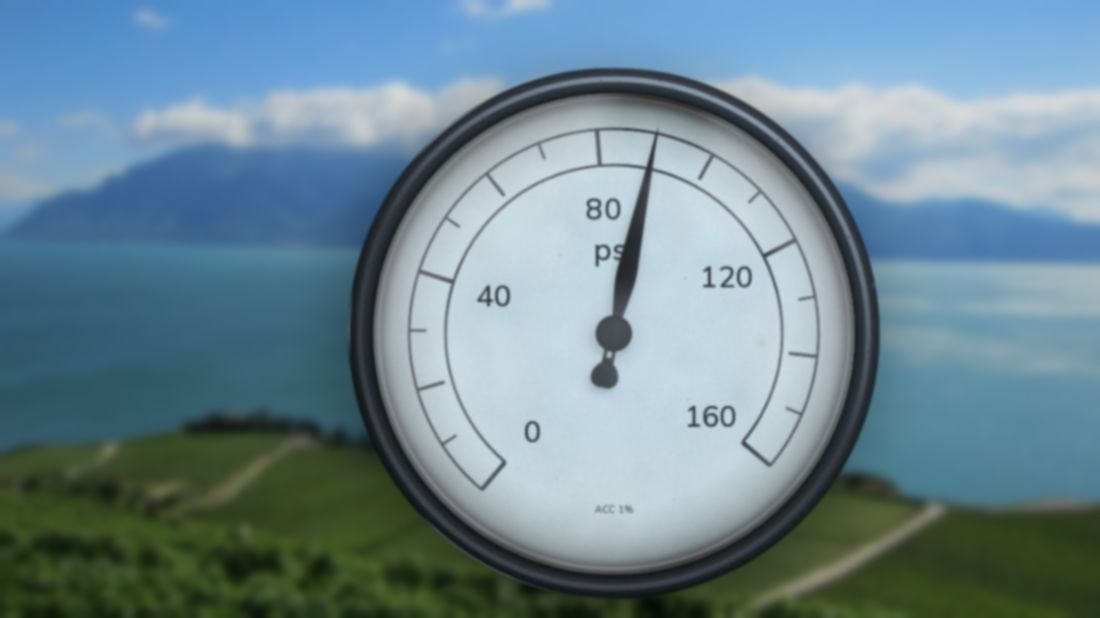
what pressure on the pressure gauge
90 psi
